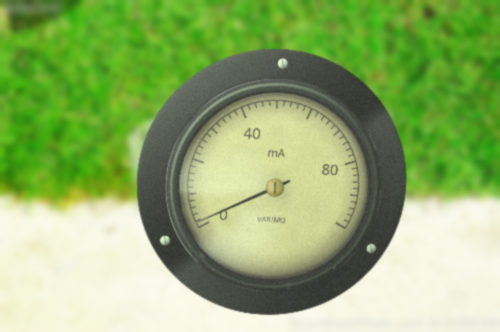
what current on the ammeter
2 mA
